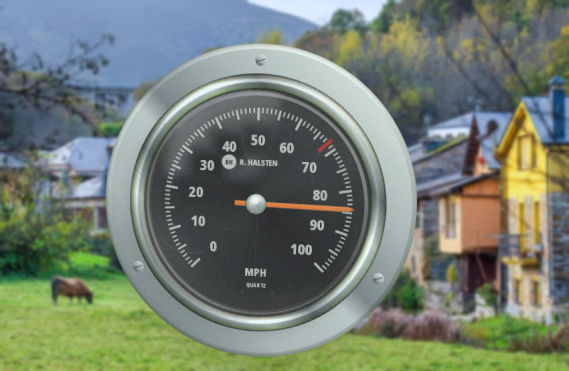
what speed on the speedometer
84 mph
